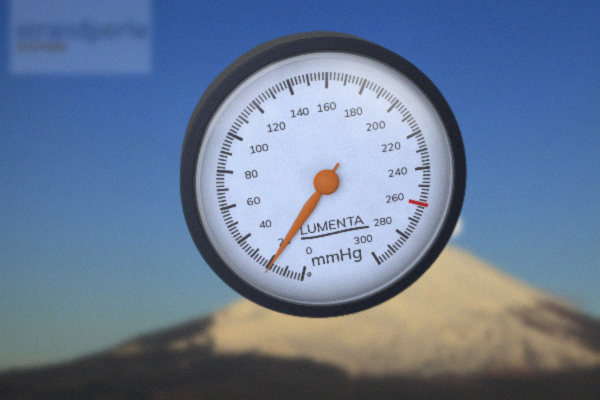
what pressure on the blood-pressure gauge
20 mmHg
